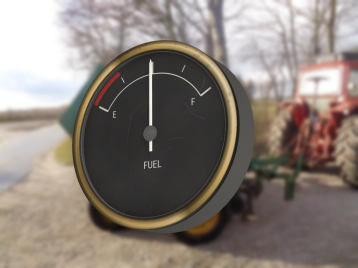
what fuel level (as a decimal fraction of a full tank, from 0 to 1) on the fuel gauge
0.5
